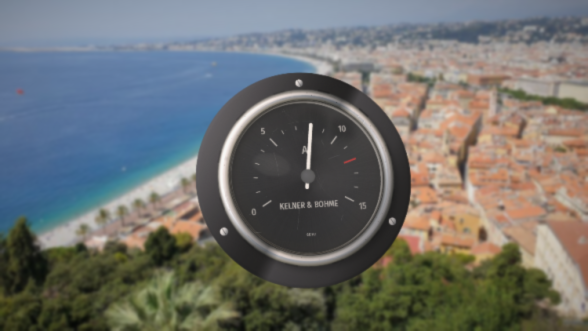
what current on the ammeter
8 A
